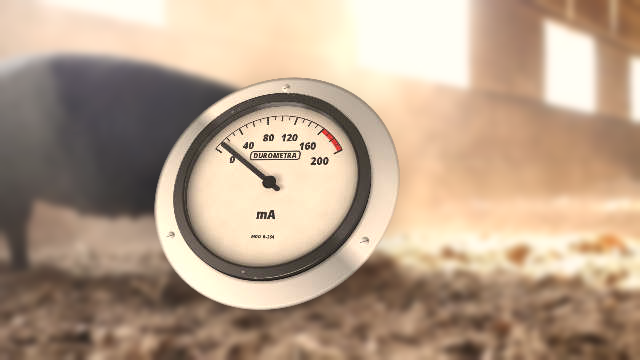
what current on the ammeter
10 mA
